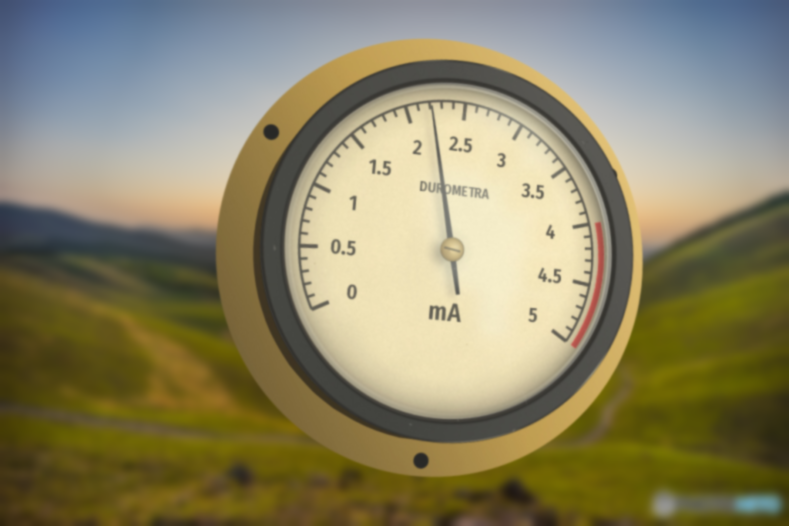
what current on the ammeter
2.2 mA
